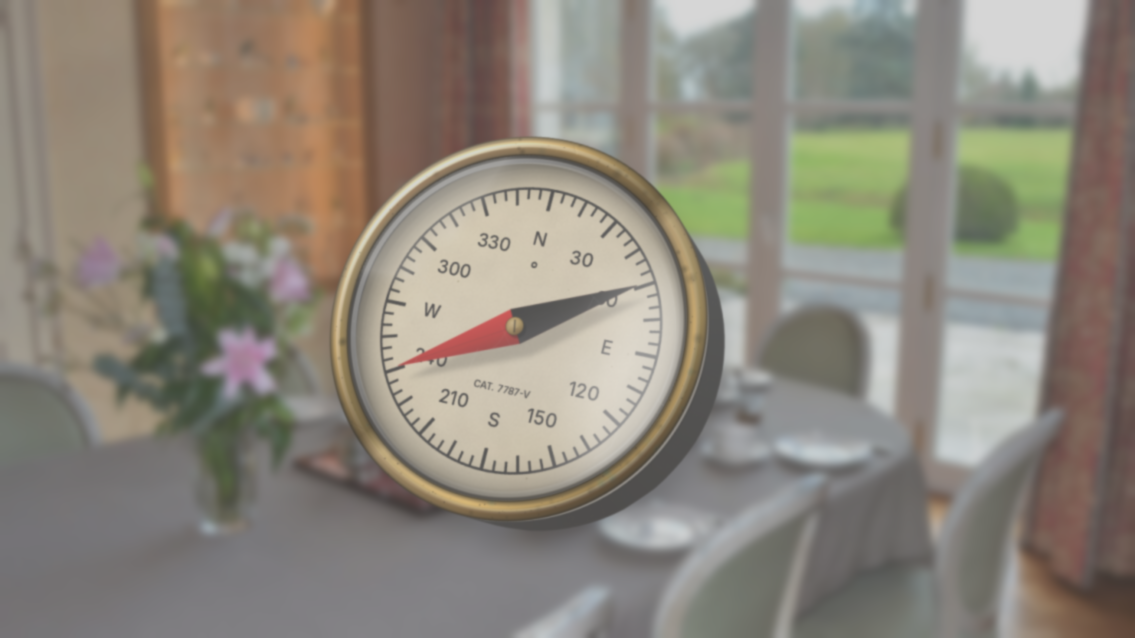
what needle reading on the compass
240 °
